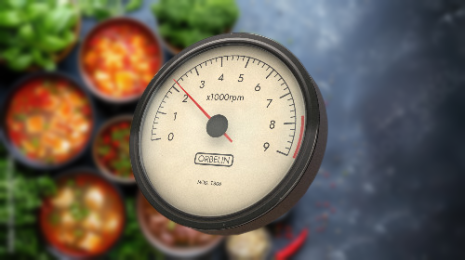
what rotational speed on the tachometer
2200 rpm
